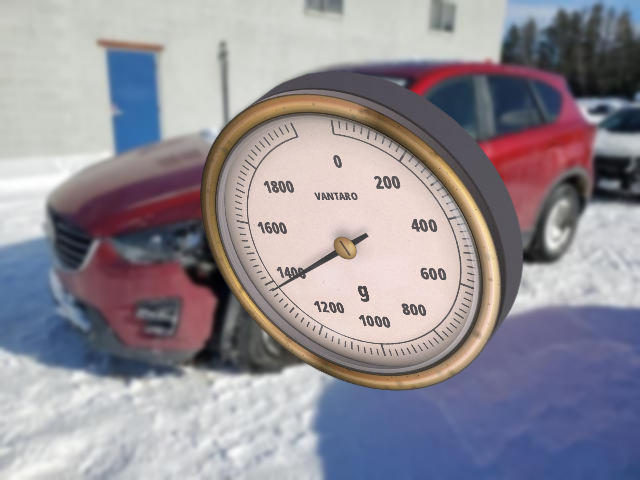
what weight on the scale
1380 g
